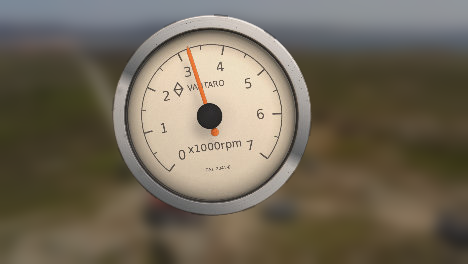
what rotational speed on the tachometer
3250 rpm
